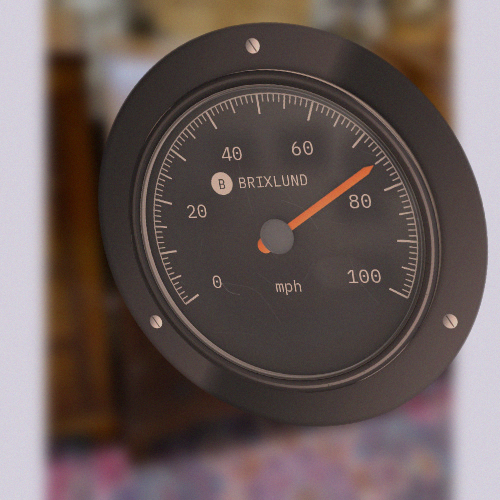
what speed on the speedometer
75 mph
